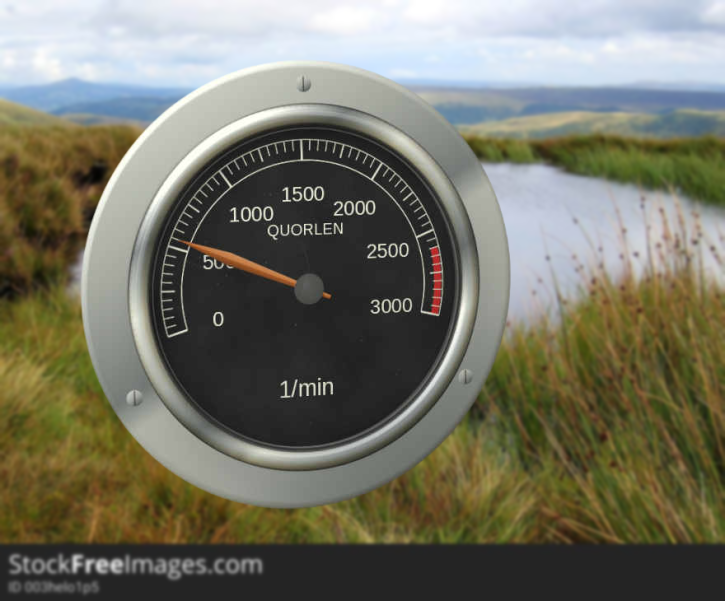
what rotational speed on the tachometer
550 rpm
